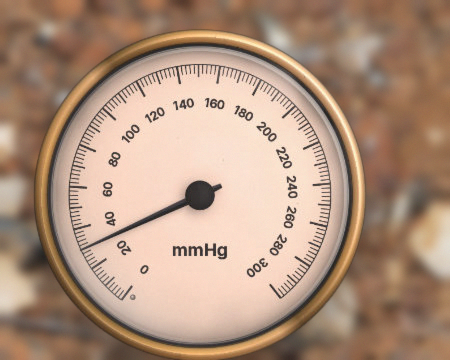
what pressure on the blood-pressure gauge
30 mmHg
